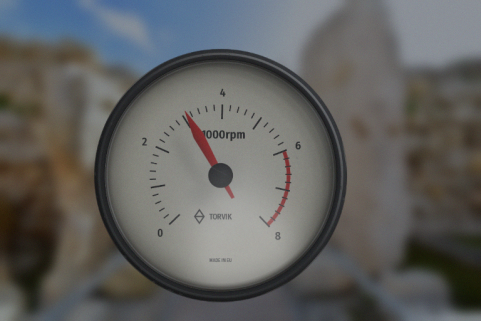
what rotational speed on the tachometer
3100 rpm
